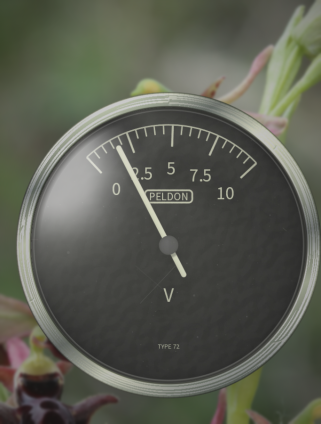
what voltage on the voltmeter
1.75 V
